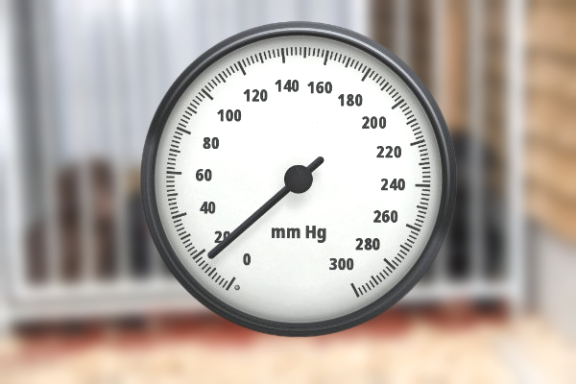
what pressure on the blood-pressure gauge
16 mmHg
